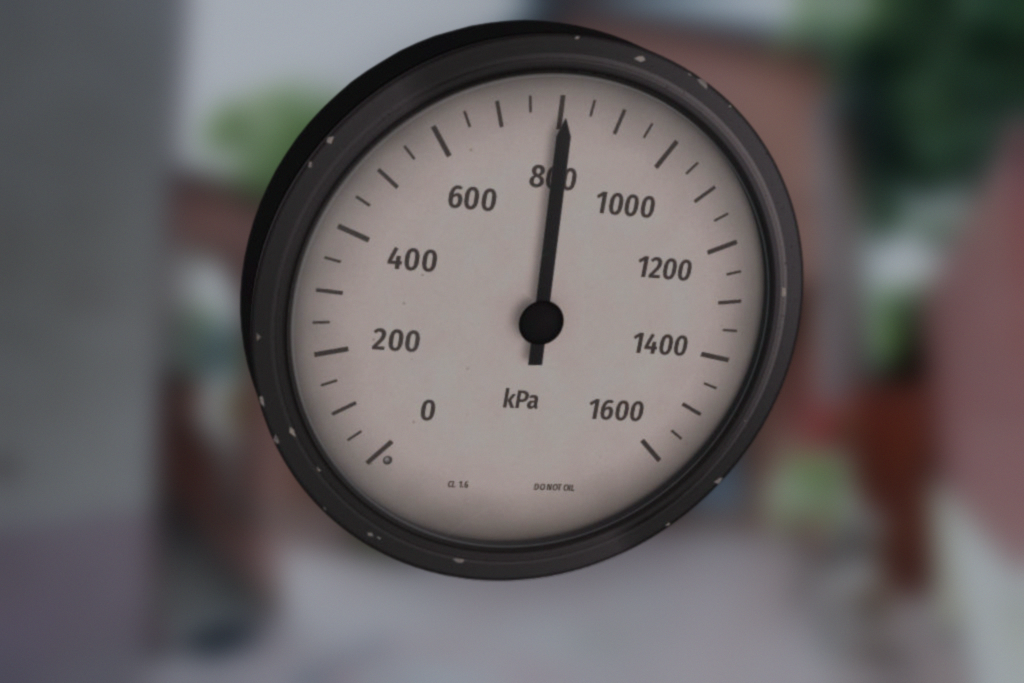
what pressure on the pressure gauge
800 kPa
